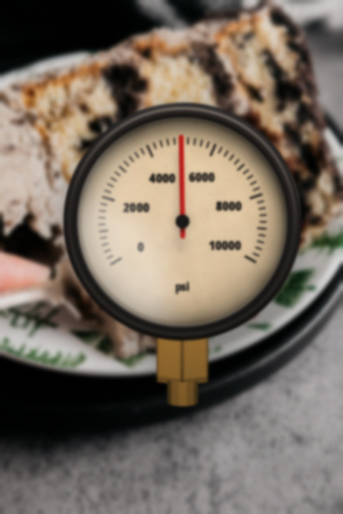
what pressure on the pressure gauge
5000 psi
